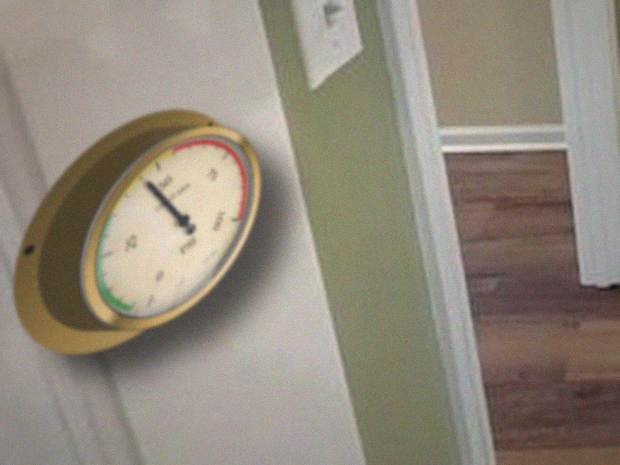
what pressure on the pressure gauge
45 psi
